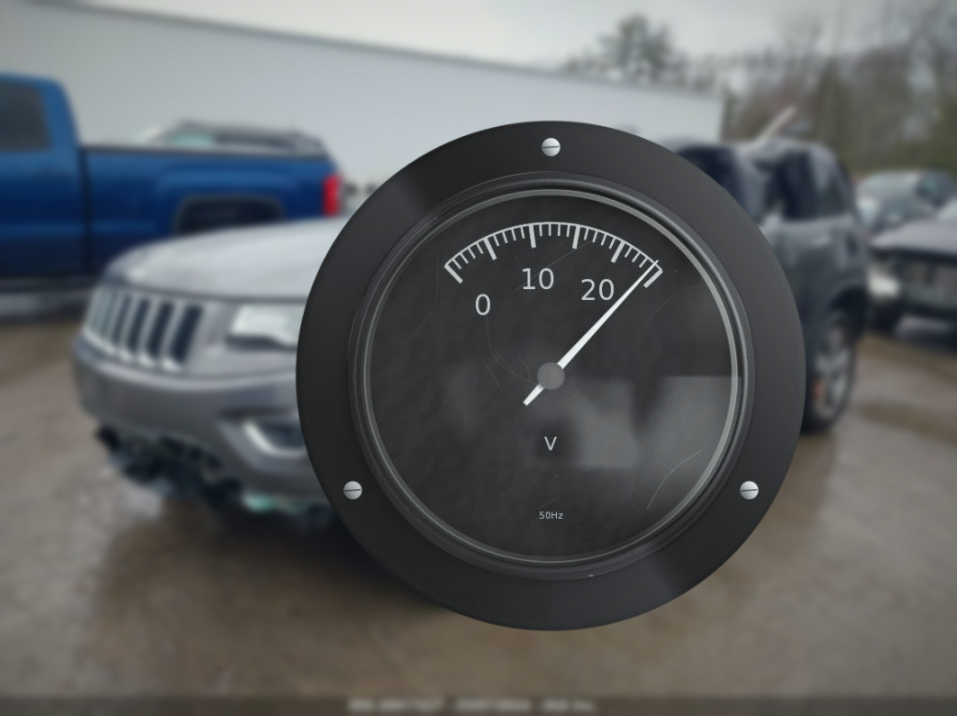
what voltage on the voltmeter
24 V
